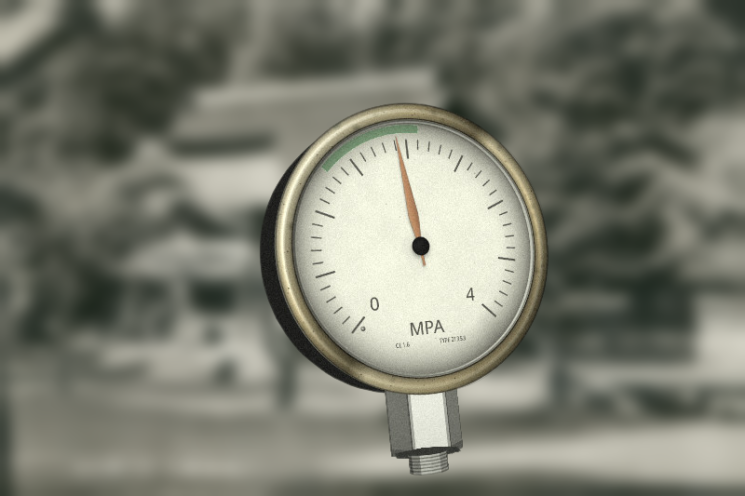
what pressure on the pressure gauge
1.9 MPa
